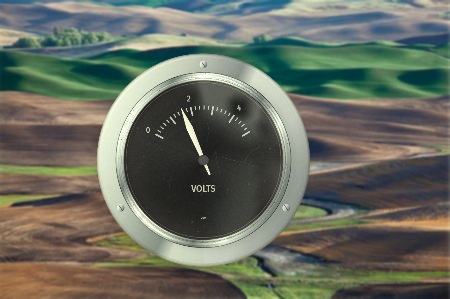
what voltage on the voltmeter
1.6 V
